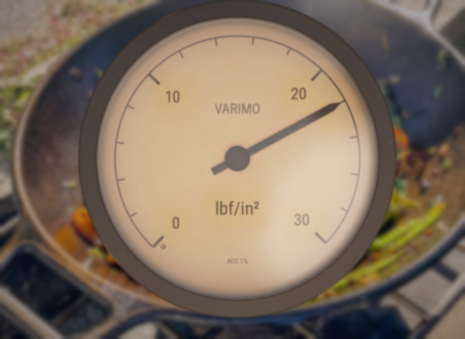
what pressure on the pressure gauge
22 psi
